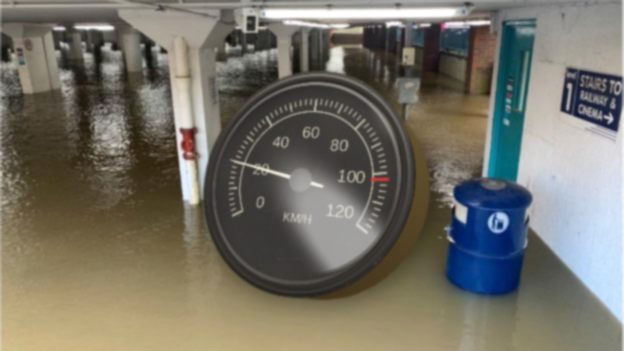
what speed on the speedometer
20 km/h
